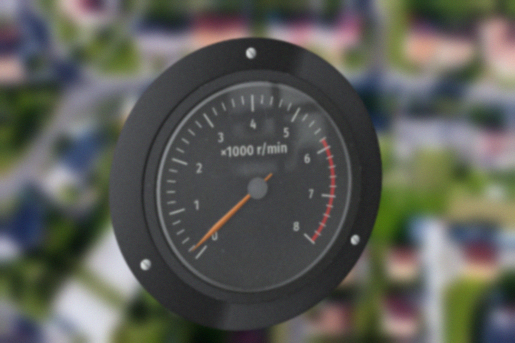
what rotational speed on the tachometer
200 rpm
